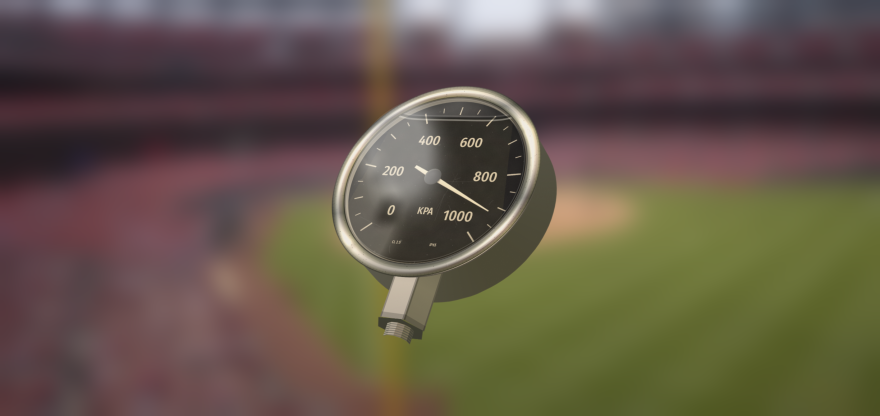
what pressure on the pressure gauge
925 kPa
